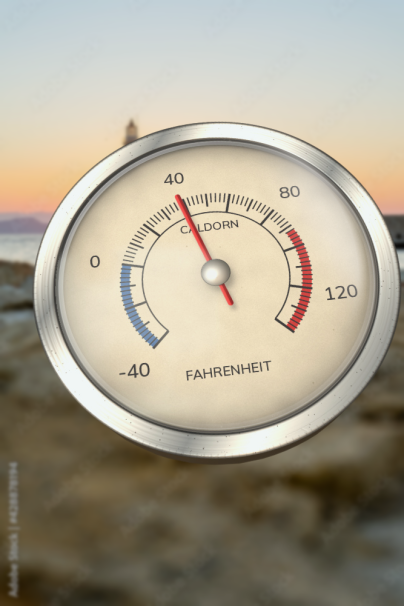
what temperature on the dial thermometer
38 °F
